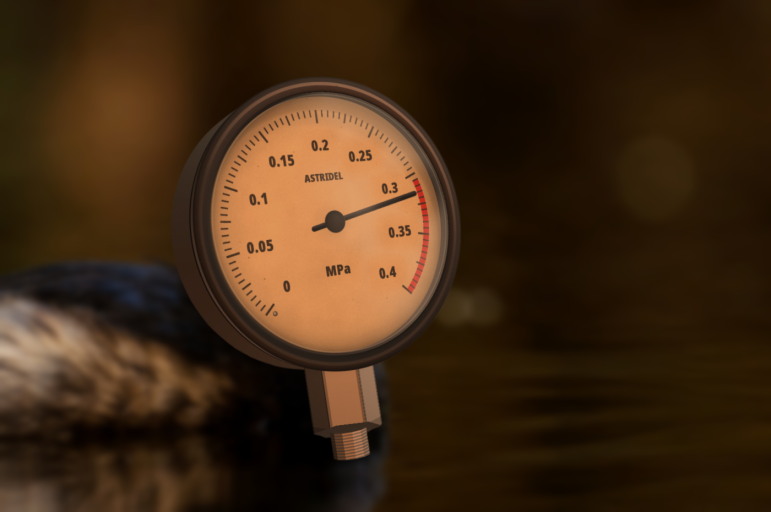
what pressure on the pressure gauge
0.315 MPa
